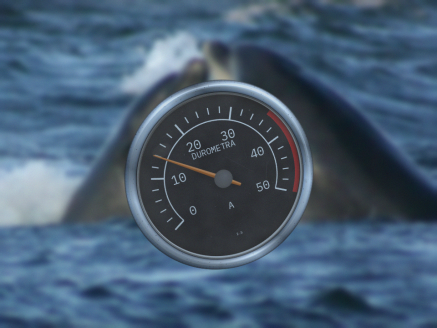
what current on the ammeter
14 A
